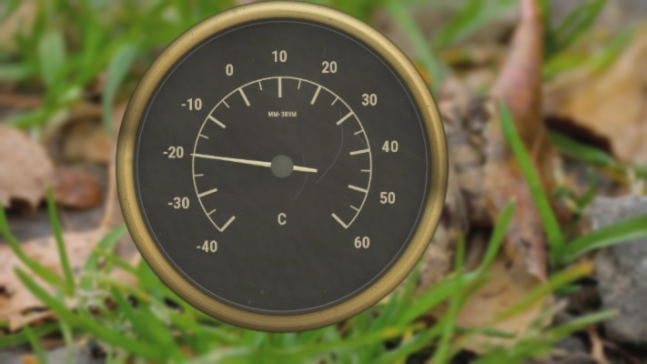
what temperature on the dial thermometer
-20 °C
